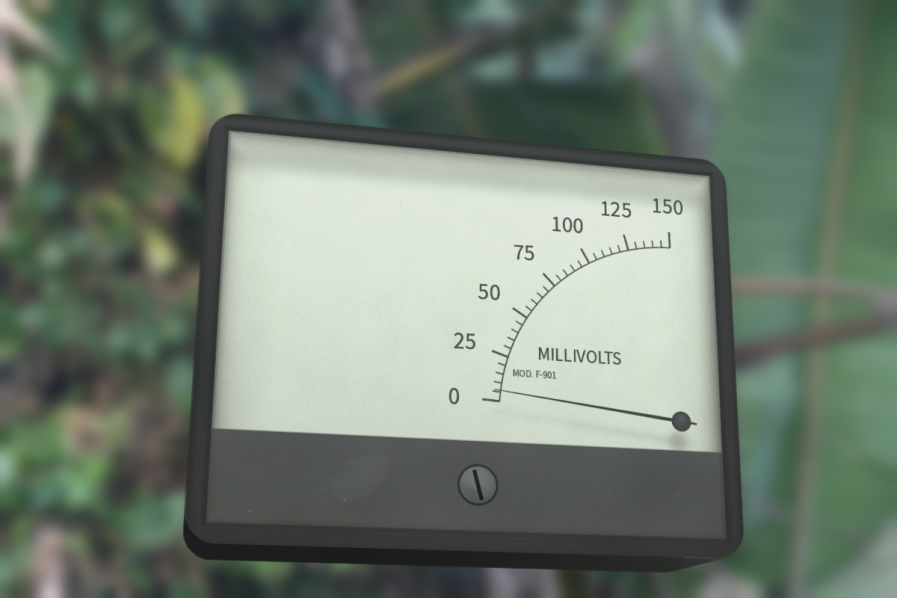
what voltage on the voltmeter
5 mV
